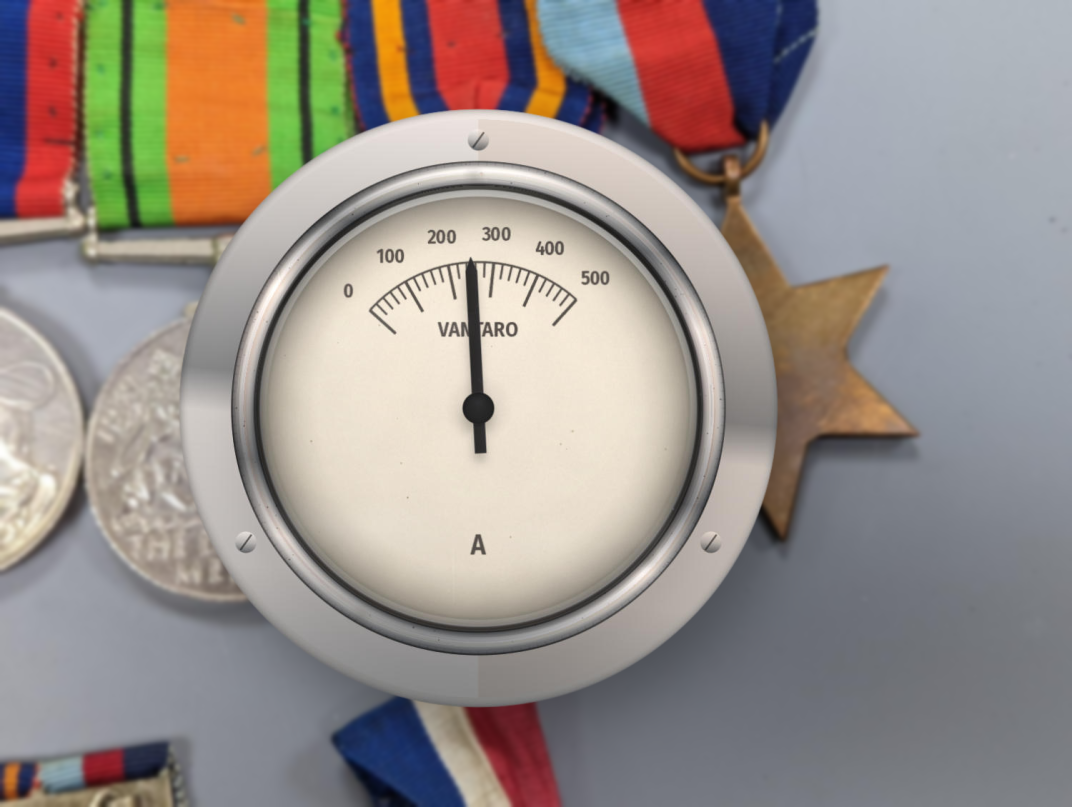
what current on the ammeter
250 A
